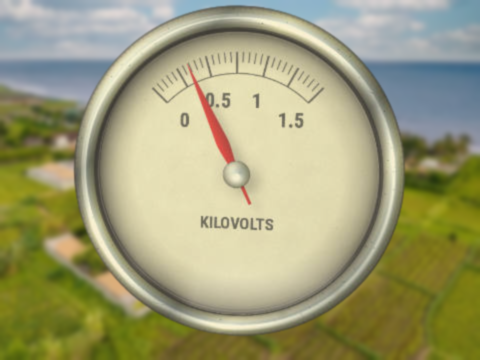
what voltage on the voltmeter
0.35 kV
